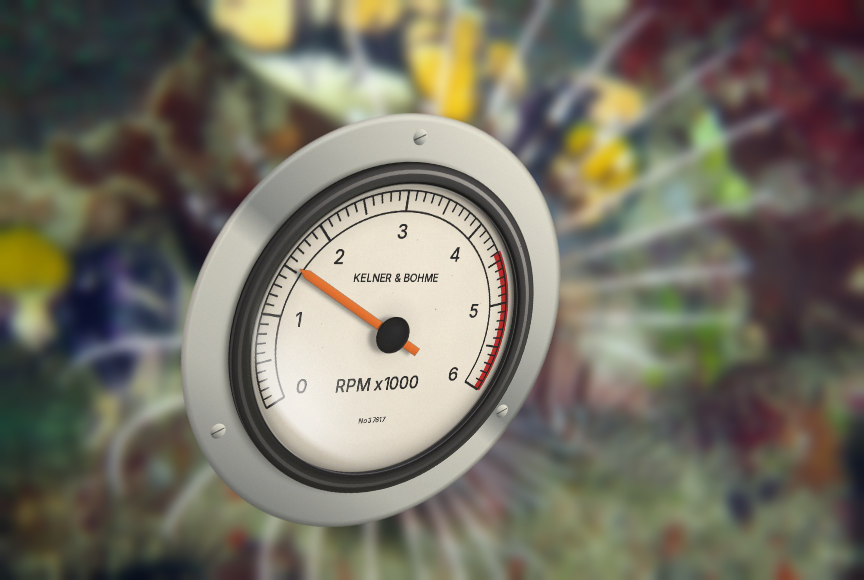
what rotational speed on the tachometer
1550 rpm
